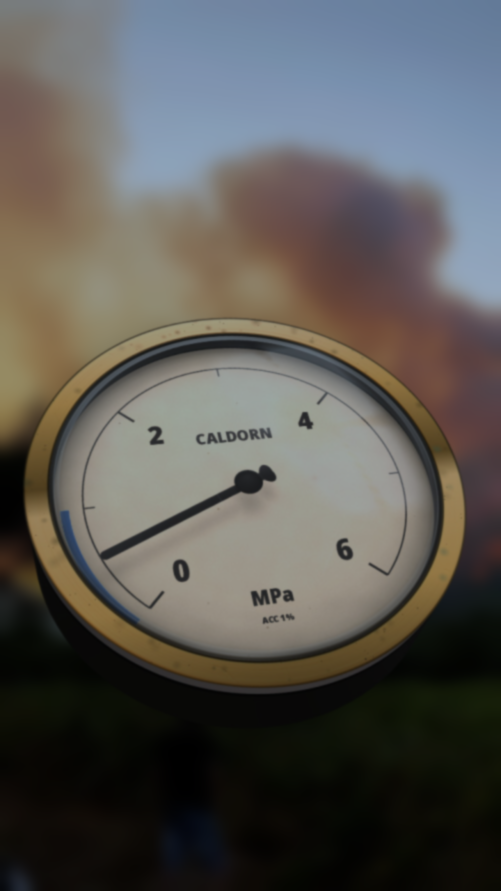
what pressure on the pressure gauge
0.5 MPa
